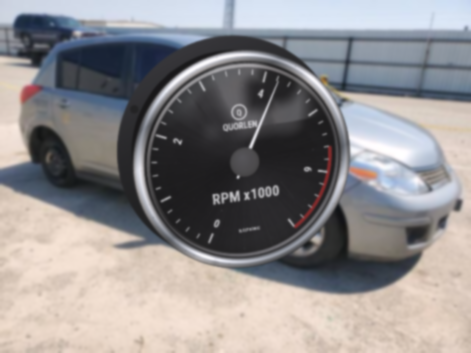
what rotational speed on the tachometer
4200 rpm
